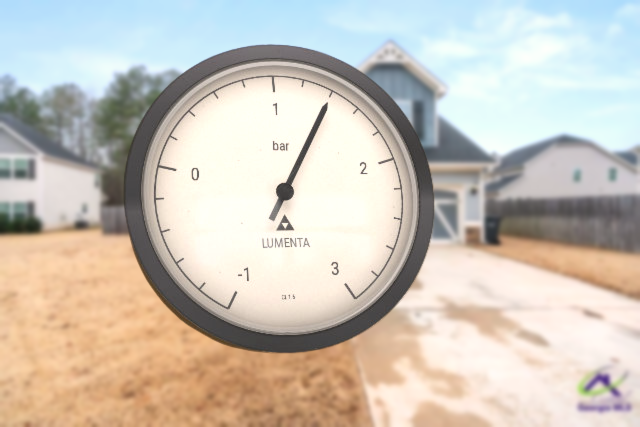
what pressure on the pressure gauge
1.4 bar
